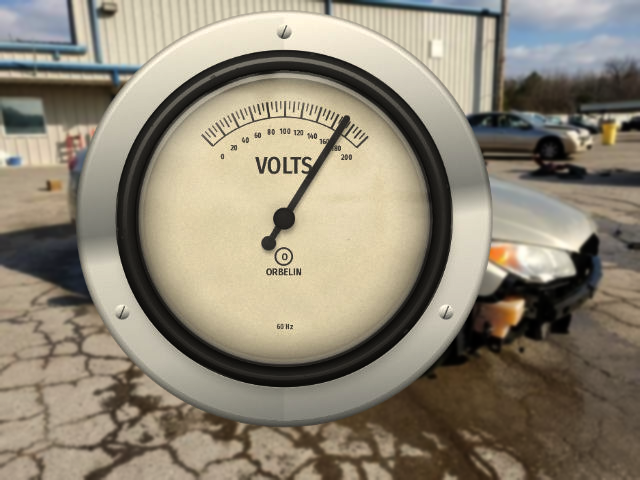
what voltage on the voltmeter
170 V
